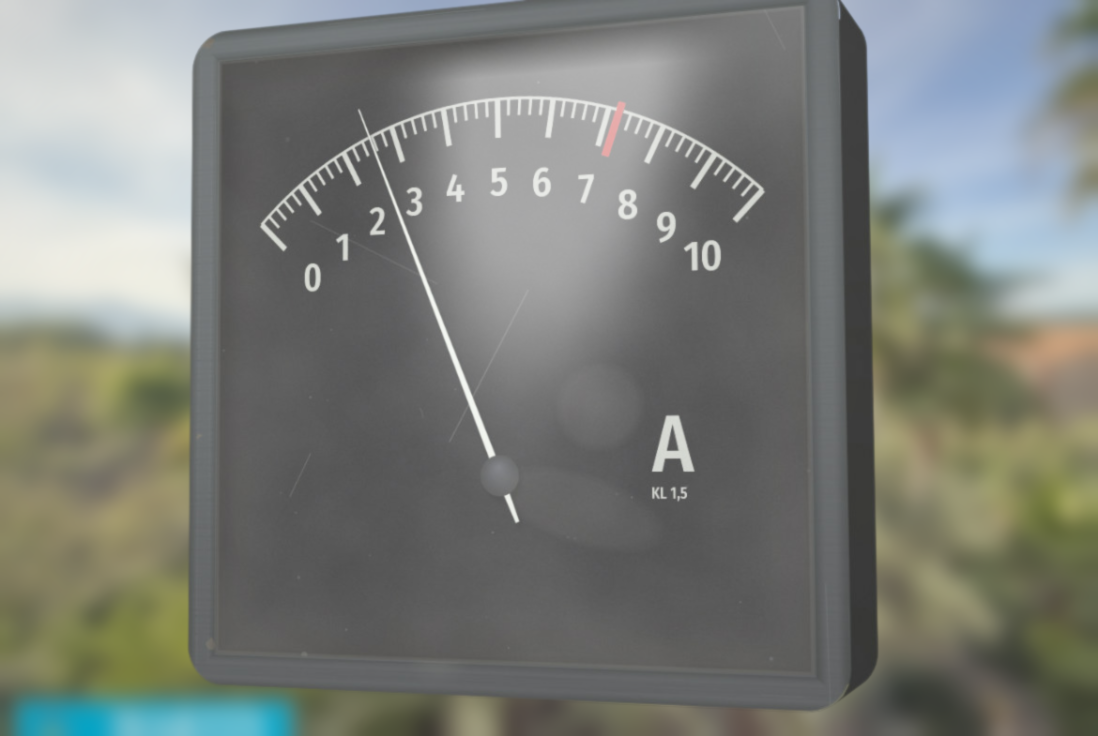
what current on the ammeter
2.6 A
